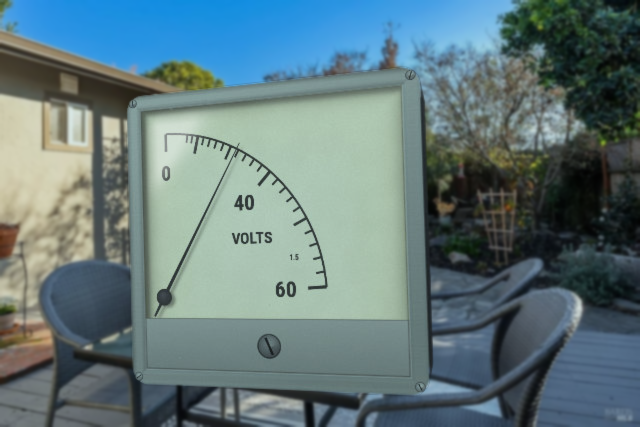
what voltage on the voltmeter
32 V
